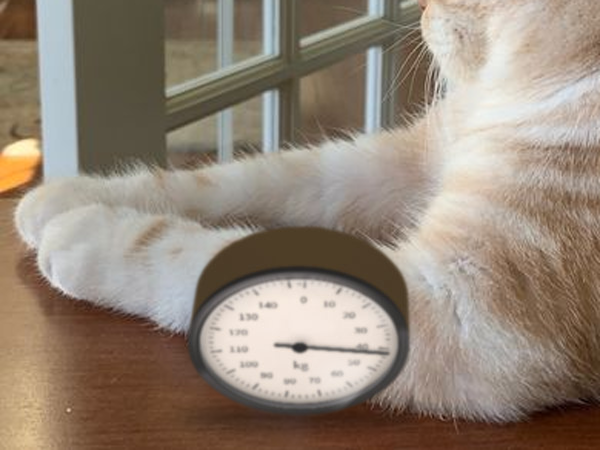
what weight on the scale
40 kg
